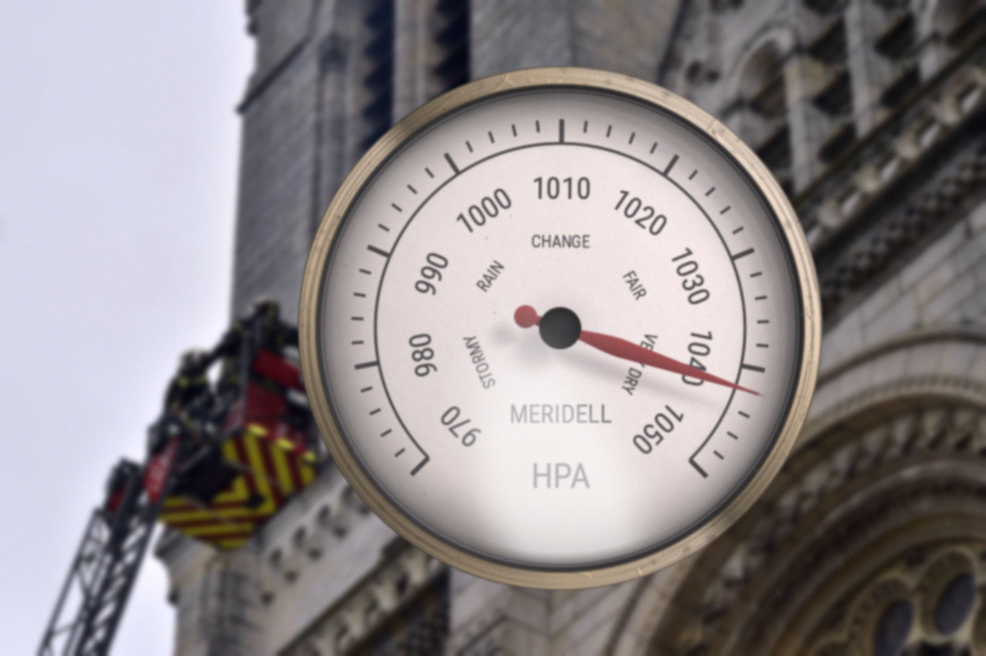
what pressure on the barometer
1042 hPa
